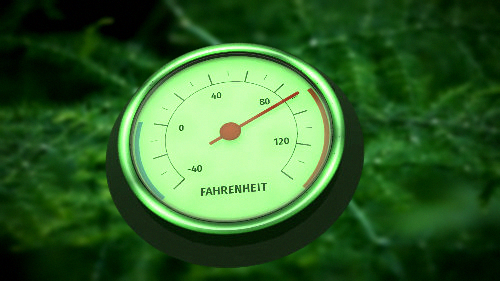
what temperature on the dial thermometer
90 °F
